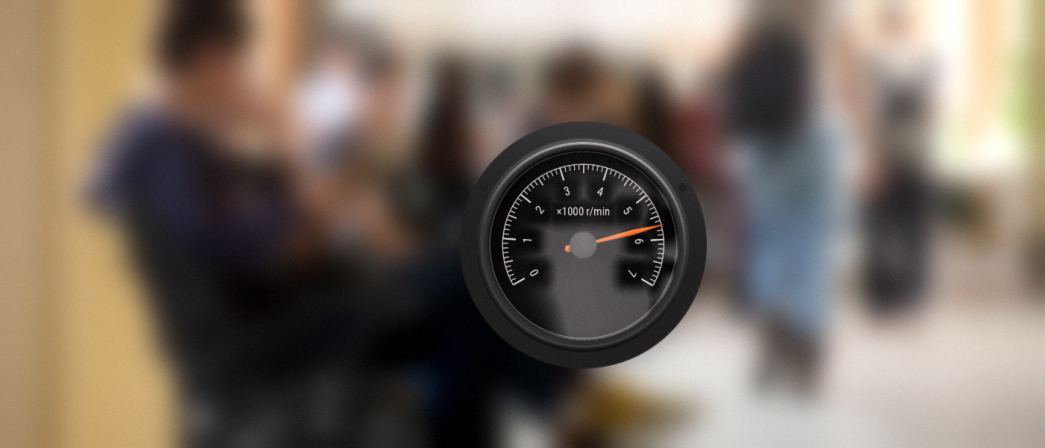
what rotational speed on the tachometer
5700 rpm
